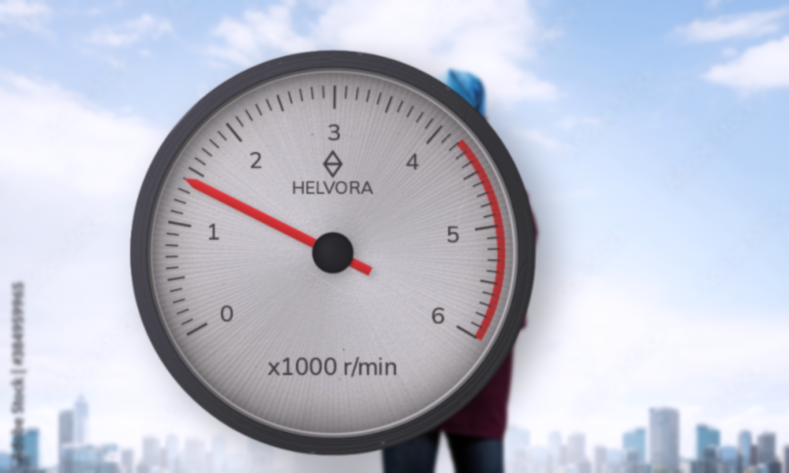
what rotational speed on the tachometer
1400 rpm
